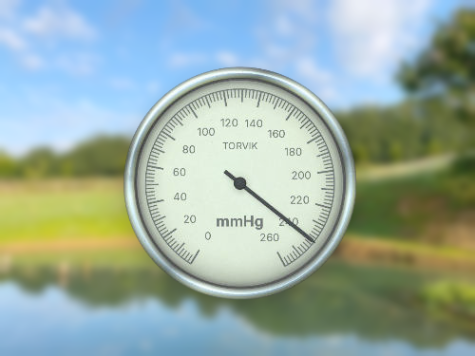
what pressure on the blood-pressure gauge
240 mmHg
